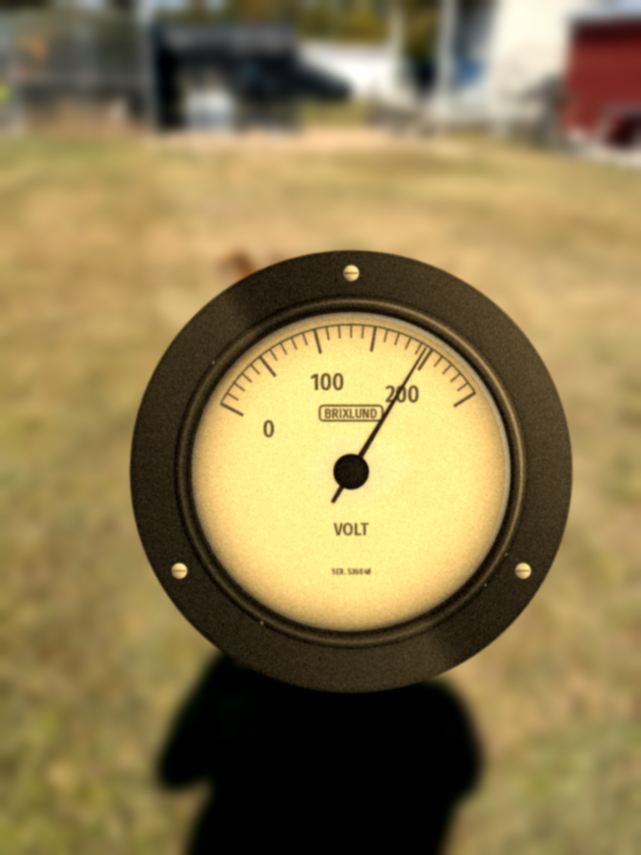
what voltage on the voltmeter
195 V
